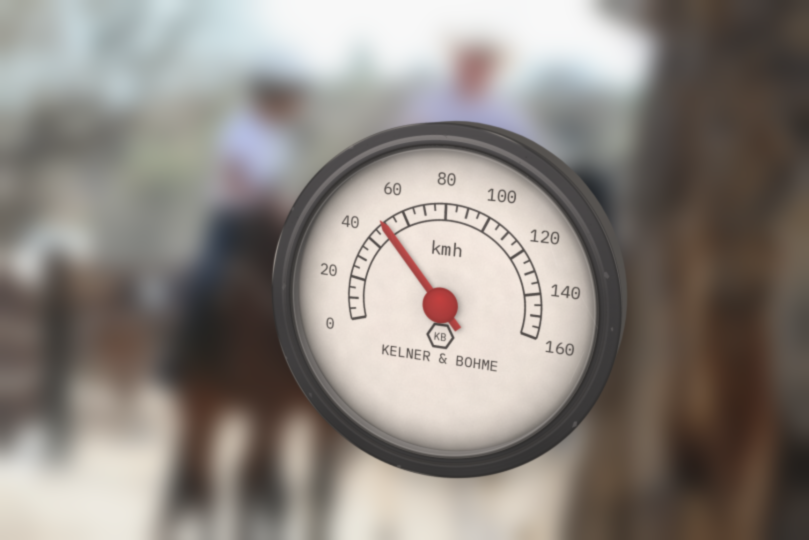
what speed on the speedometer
50 km/h
